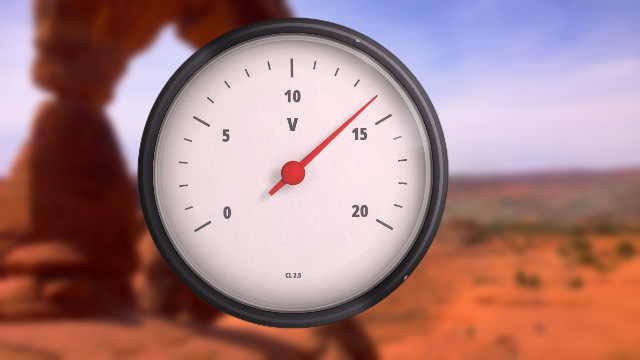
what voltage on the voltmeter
14 V
